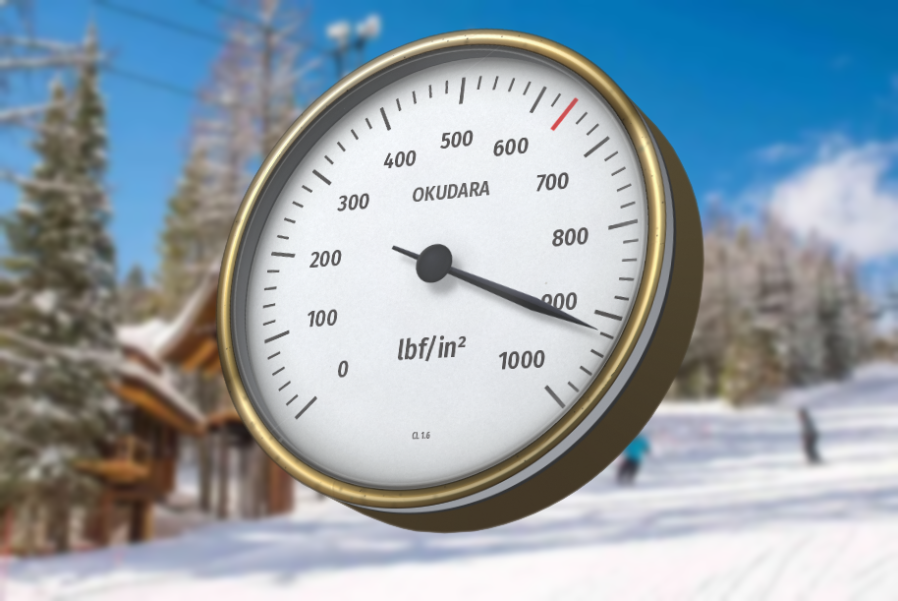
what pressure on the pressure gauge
920 psi
